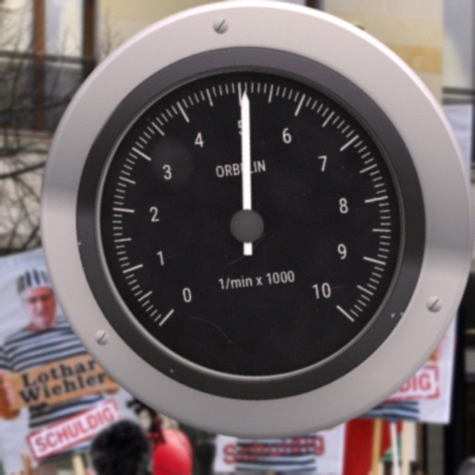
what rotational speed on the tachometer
5100 rpm
